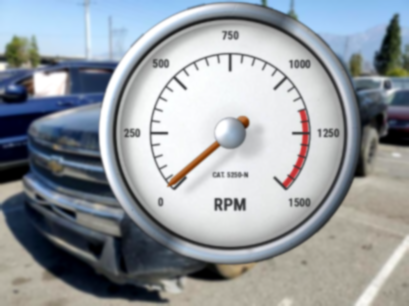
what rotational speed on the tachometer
25 rpm
